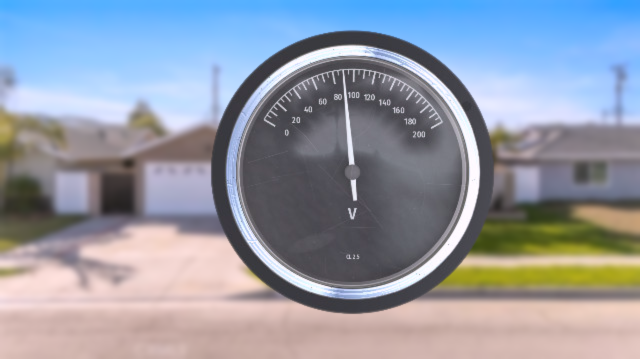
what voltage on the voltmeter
90 V
